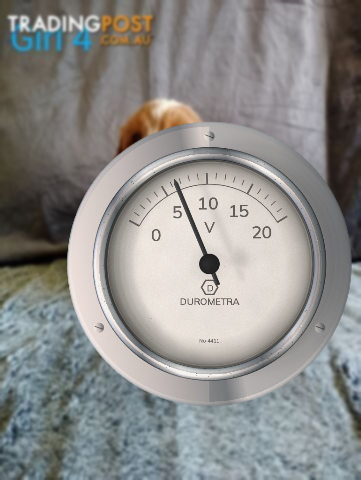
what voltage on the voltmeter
6.5 V
